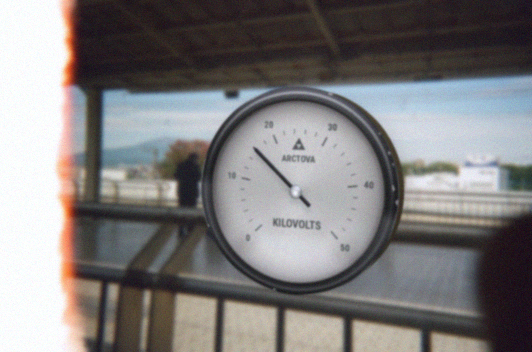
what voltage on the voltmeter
16 kV
